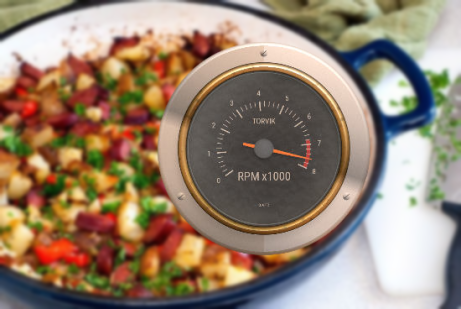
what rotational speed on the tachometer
7600 rpm
